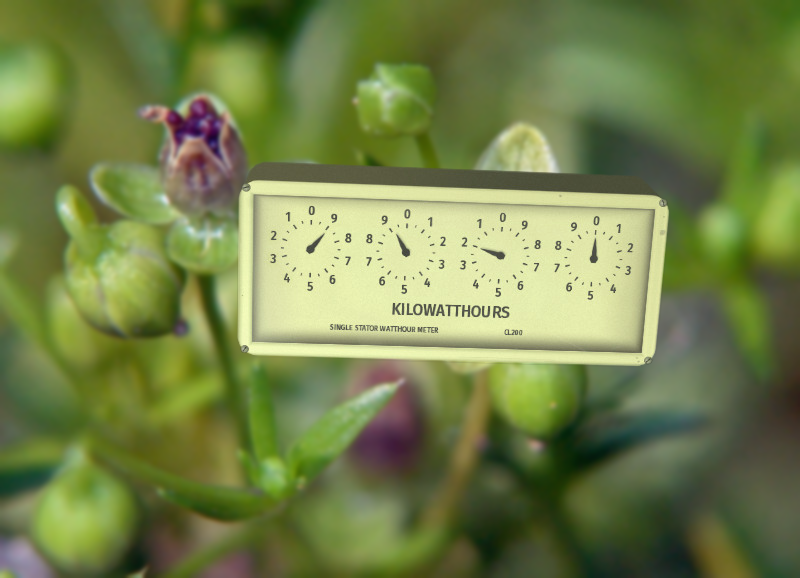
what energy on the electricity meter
8920 kWh
